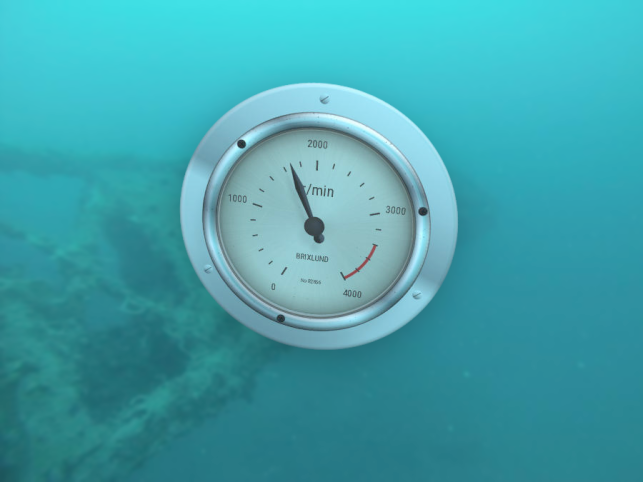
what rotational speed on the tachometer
1700 rpm
